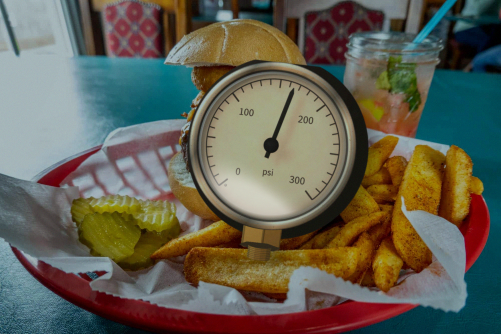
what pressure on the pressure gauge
165 psi
